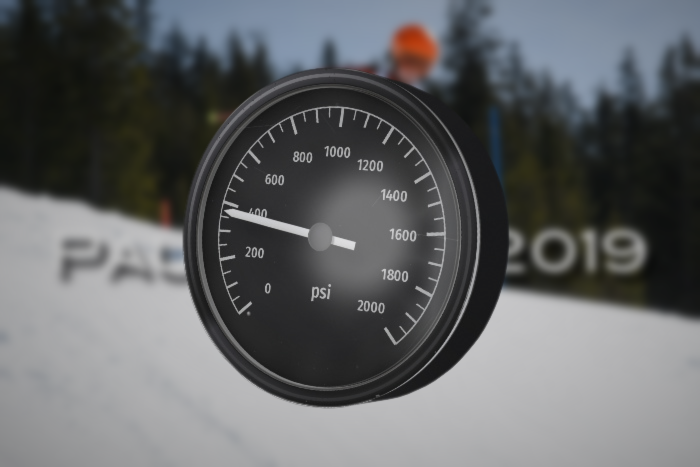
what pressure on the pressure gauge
375 psi
